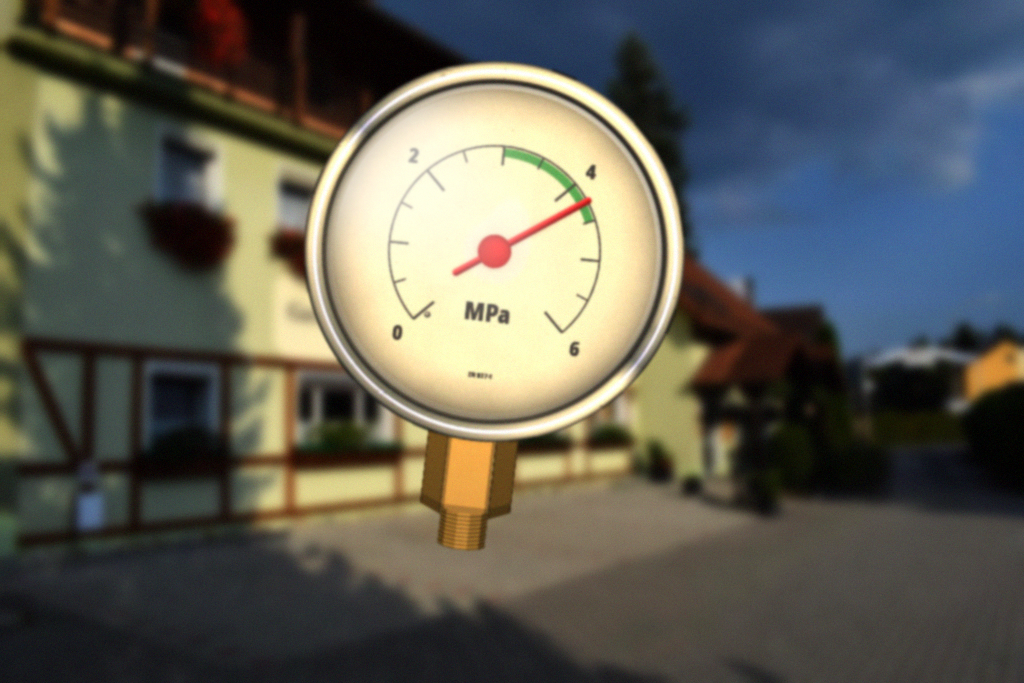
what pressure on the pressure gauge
4.25 MPa
